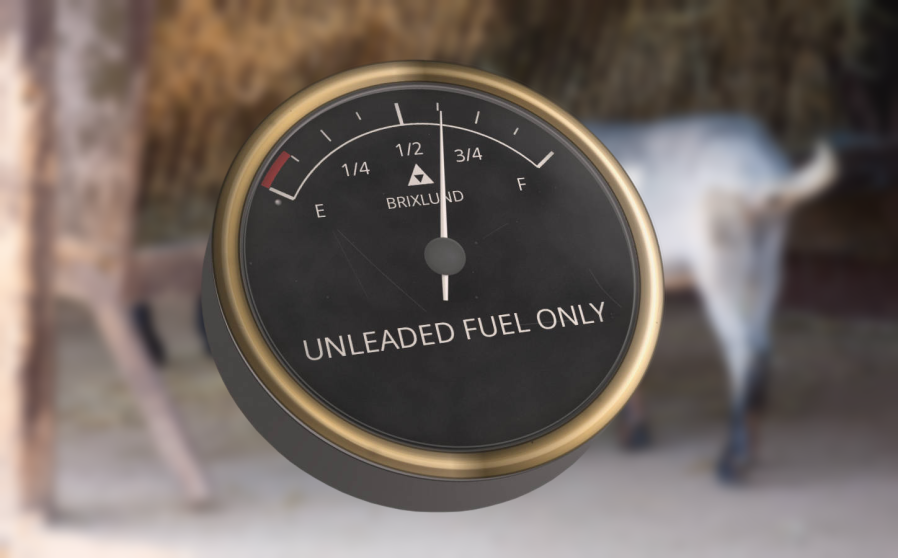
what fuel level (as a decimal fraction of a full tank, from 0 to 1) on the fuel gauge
0.625
